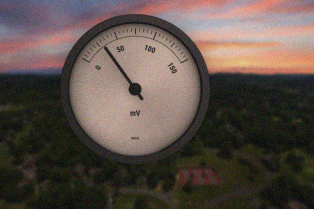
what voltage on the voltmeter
30 mV
